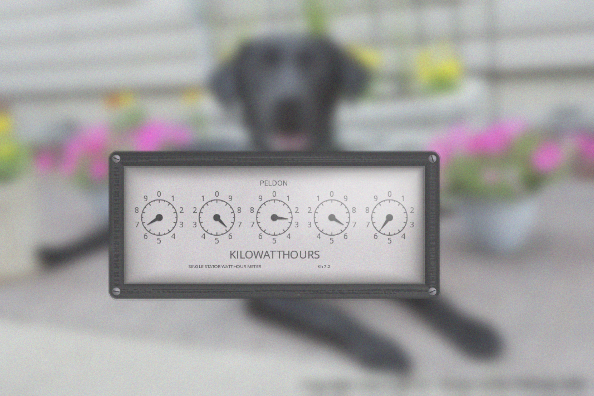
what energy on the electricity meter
66266 kWh
